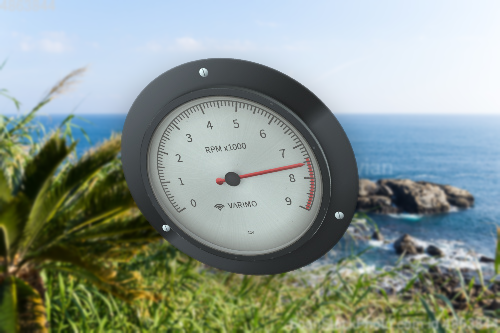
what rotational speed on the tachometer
7500 rpm
